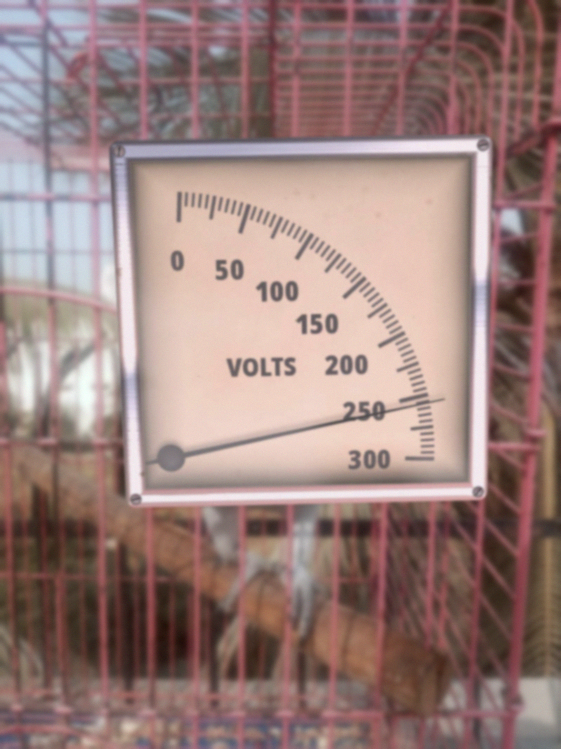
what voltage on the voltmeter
255 V
